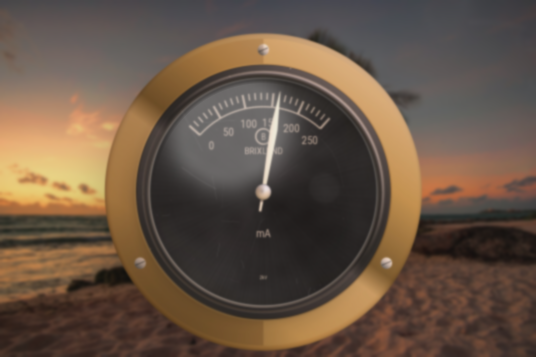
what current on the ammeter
160 mA
